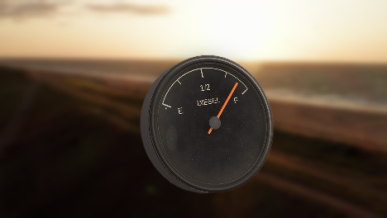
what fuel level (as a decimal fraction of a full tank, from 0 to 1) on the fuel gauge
0.875
